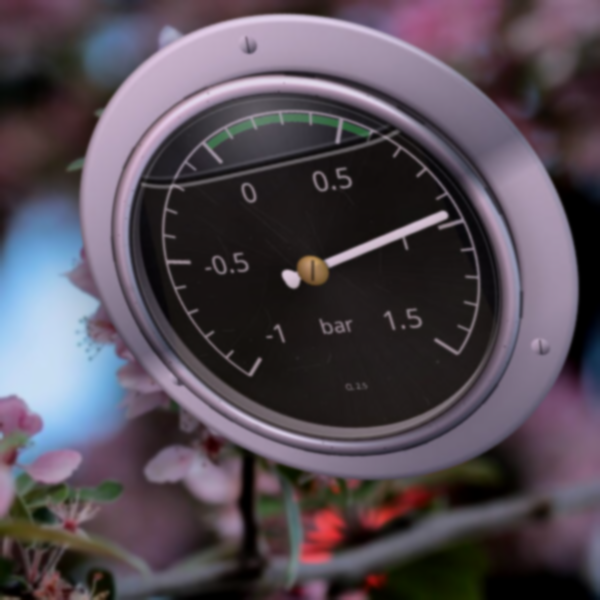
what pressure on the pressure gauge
0.95 bar
